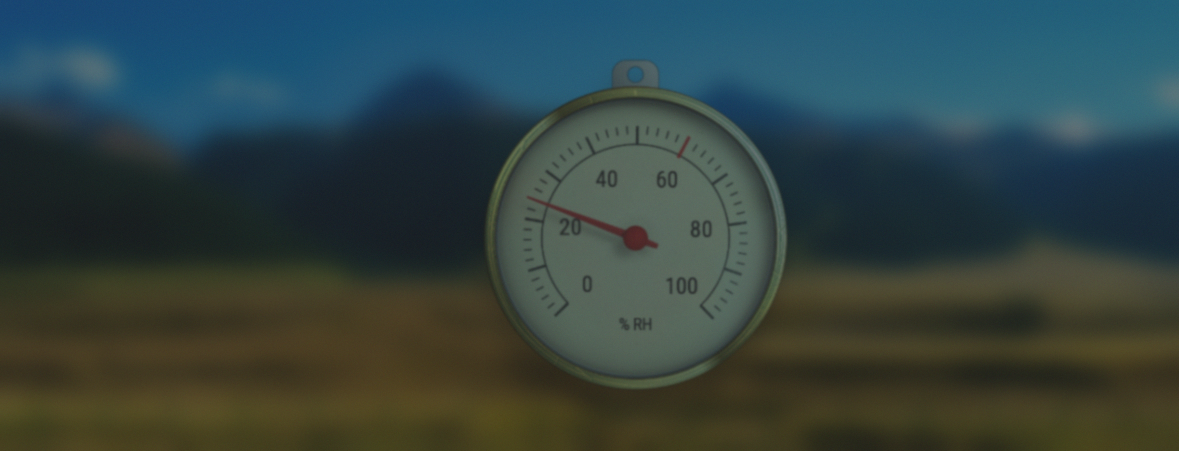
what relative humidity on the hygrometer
24 %
